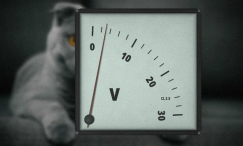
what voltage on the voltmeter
3 V
